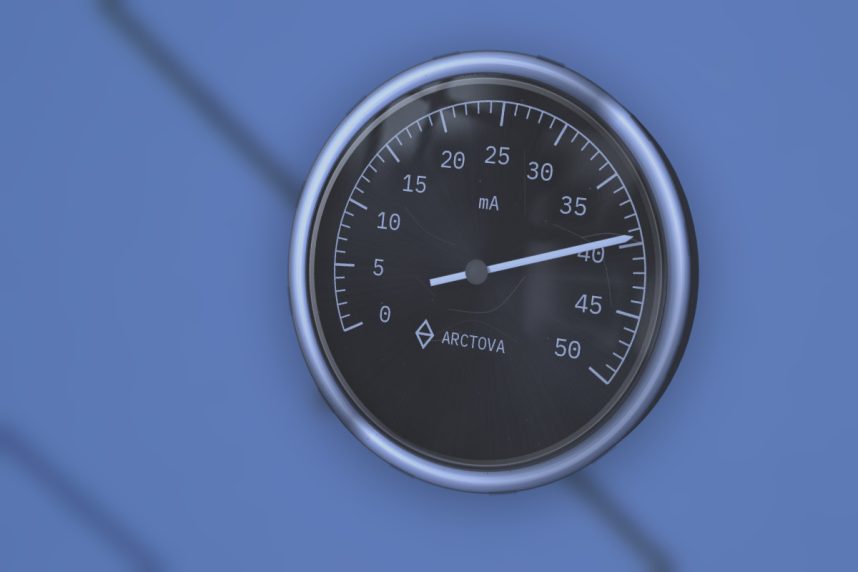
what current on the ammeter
39.5 mA
